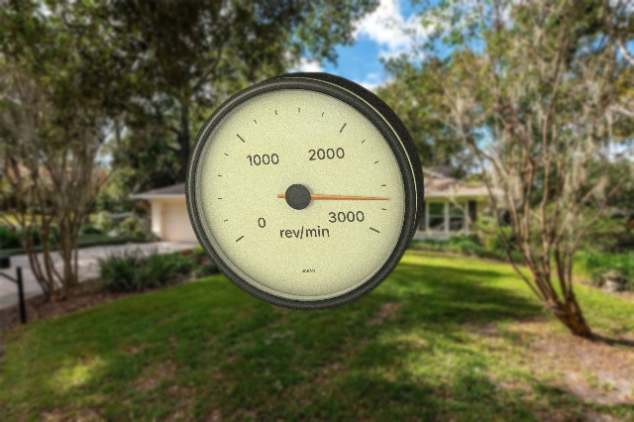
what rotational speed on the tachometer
2700 rpm
